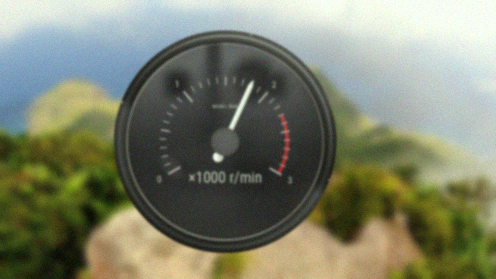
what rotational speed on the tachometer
1800 rpm
